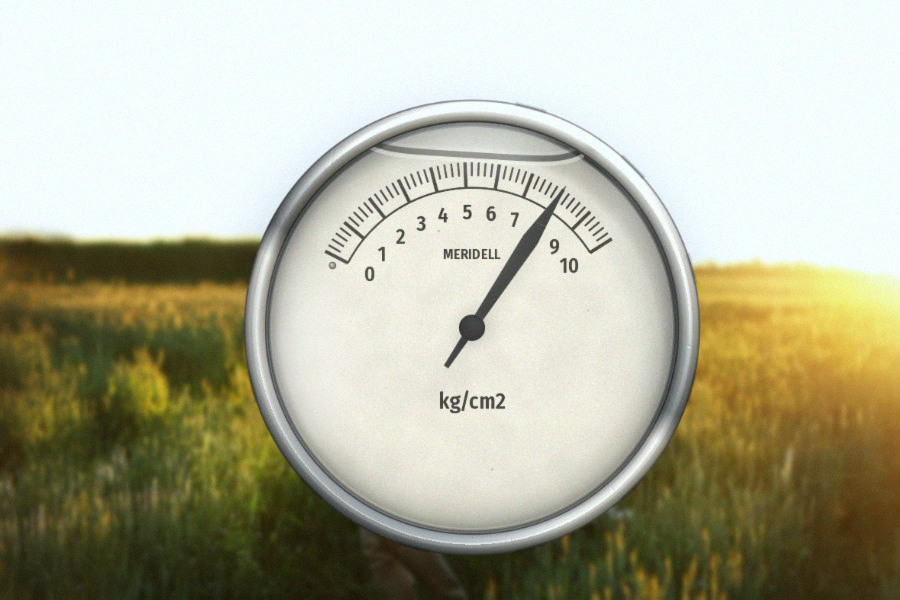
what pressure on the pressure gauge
8 kg/cm²
